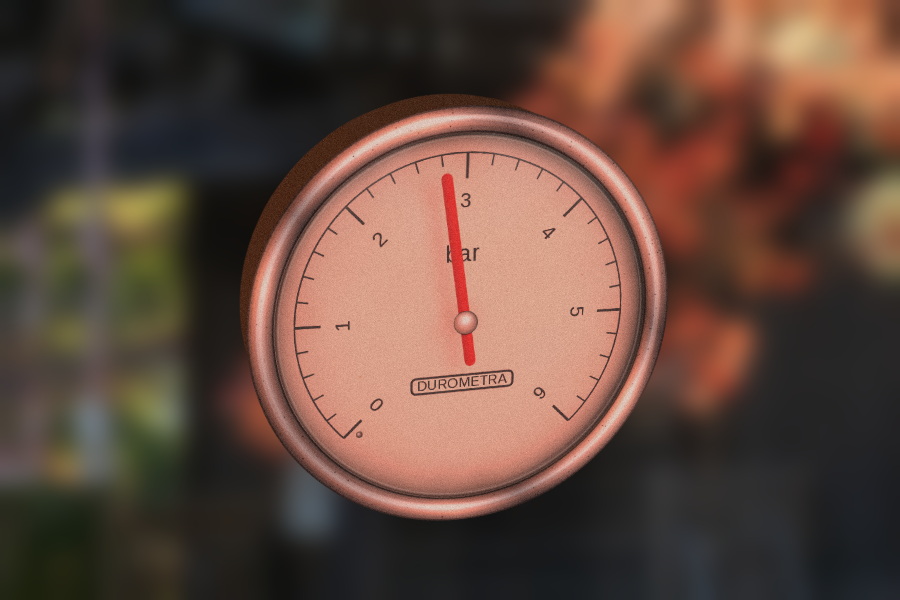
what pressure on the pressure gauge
2.8 bar
